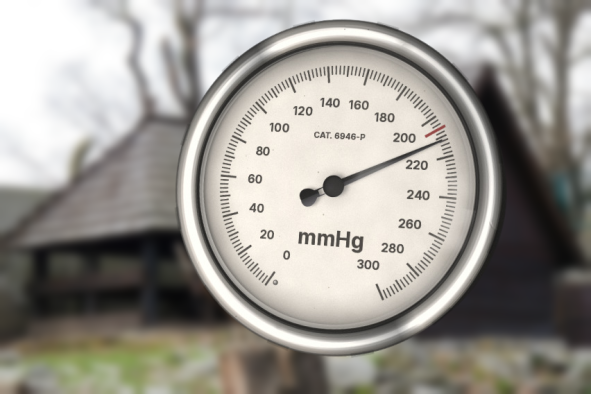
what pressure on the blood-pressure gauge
212 mmHg
